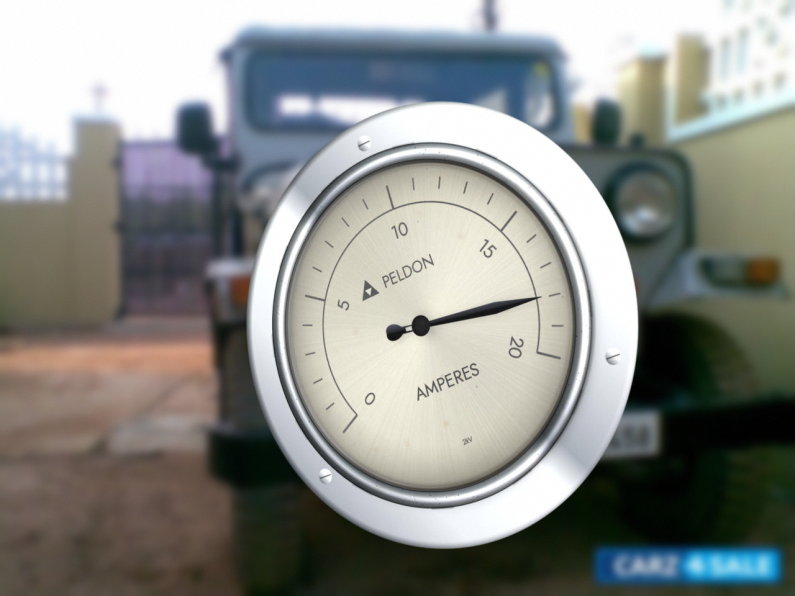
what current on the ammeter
18 A
